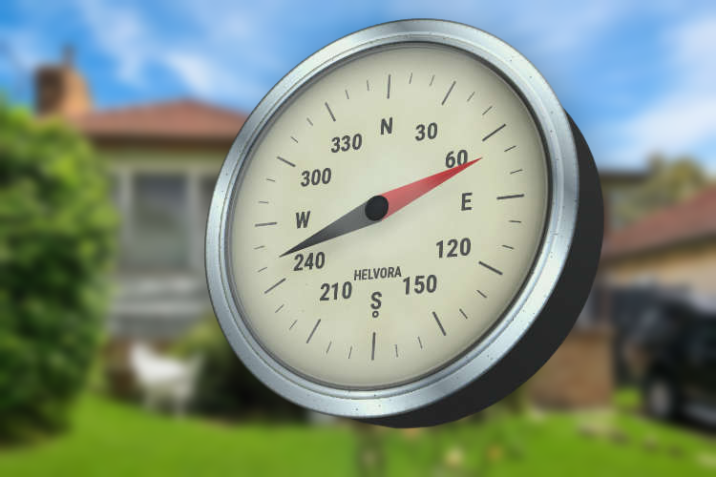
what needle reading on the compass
70 °
